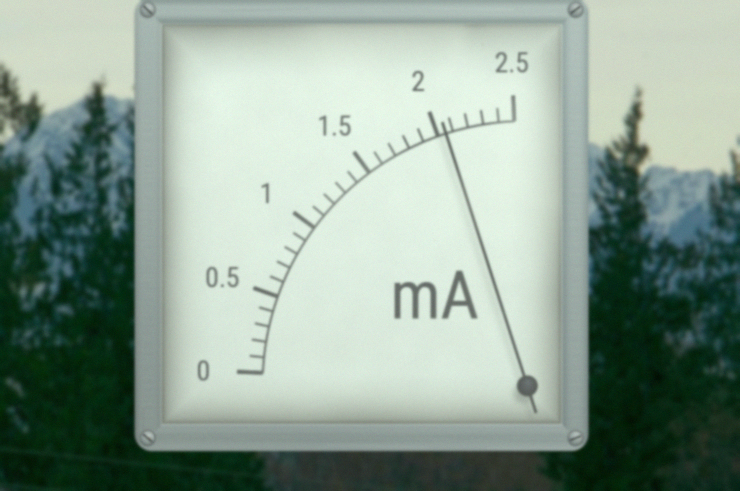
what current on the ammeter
2.05 mA
